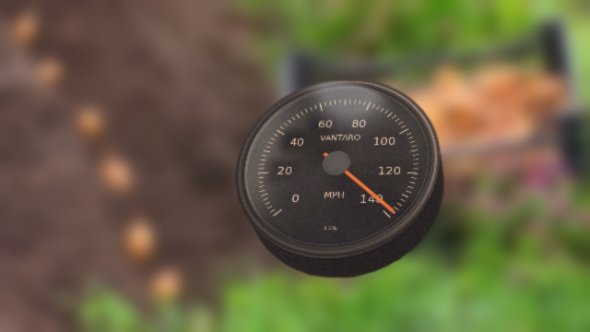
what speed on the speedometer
138 mph
